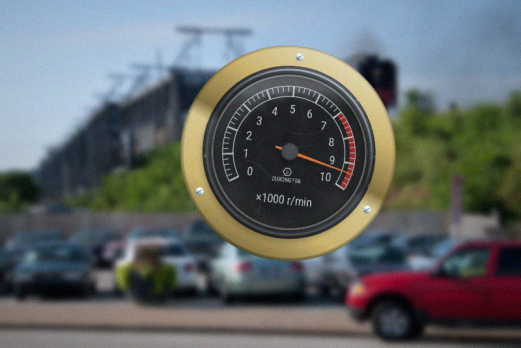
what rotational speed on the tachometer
9400 rpm
